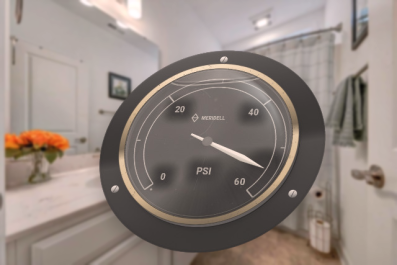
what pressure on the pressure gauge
55 psi
